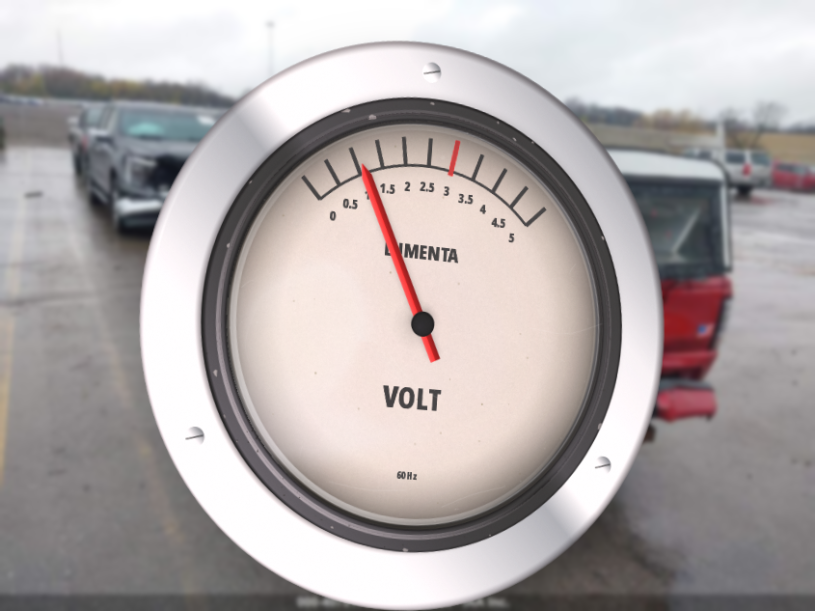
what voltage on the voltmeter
1 V
